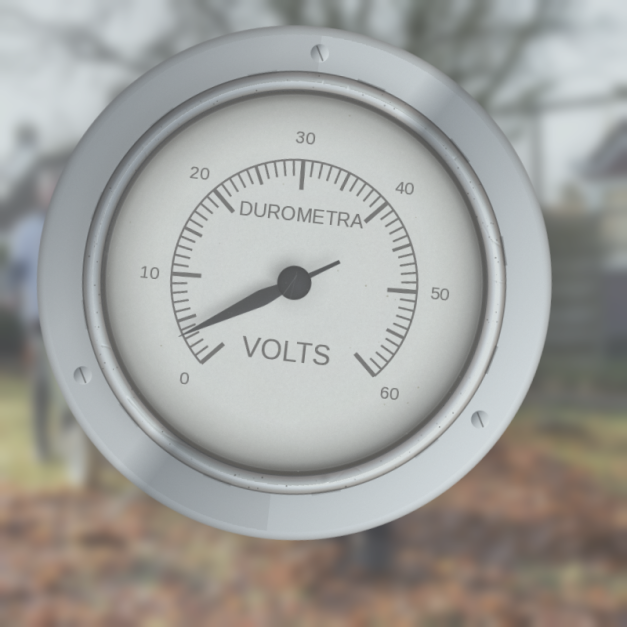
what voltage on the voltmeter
3.5 V
